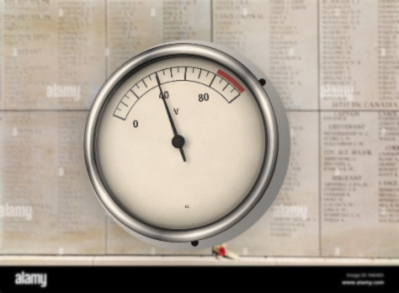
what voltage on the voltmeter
40 V
